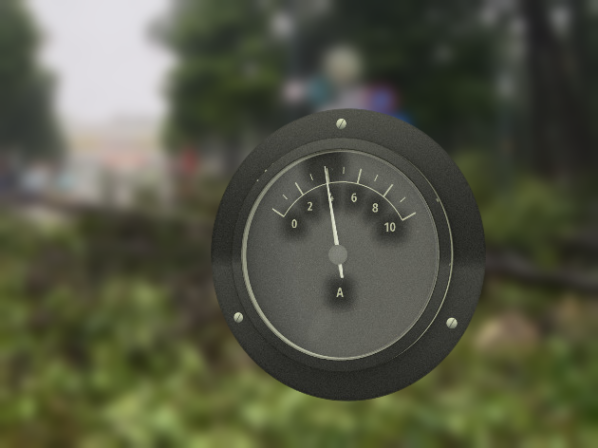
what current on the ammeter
4 A
